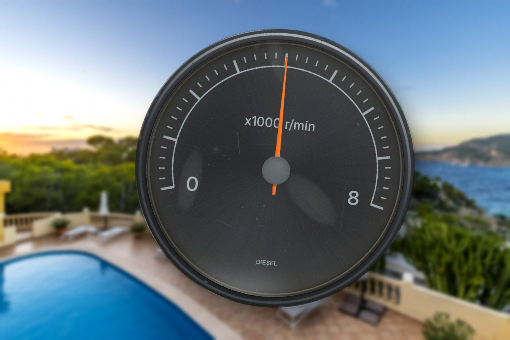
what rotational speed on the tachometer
4000 rpm
